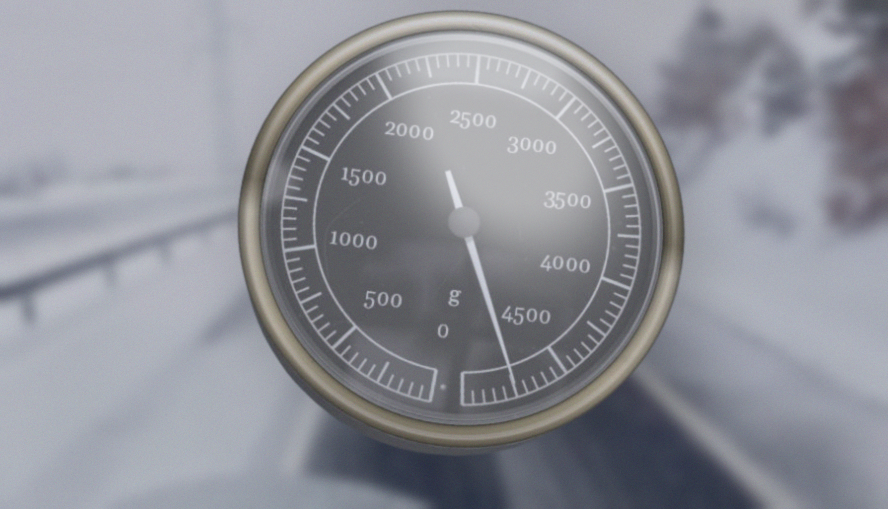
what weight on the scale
4750 g
